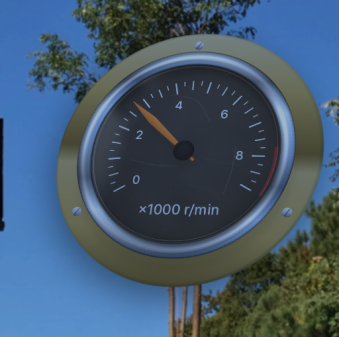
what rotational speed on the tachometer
2750 rpm
